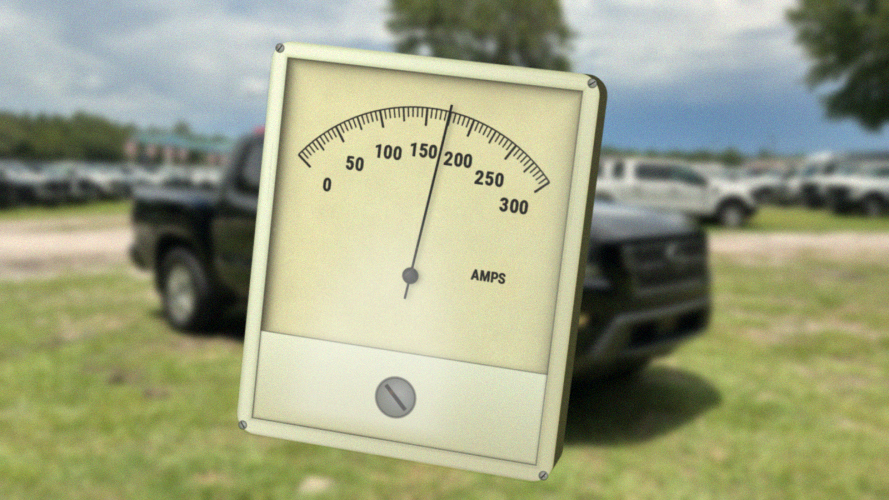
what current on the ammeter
175 A
